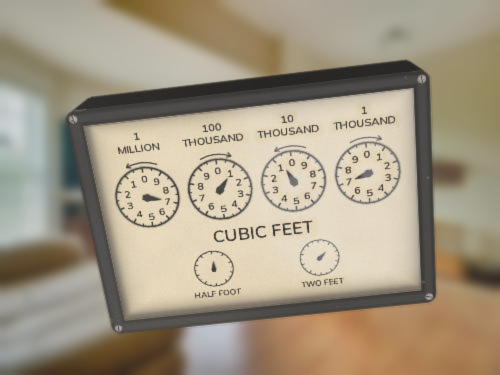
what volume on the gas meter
710700 ft³
